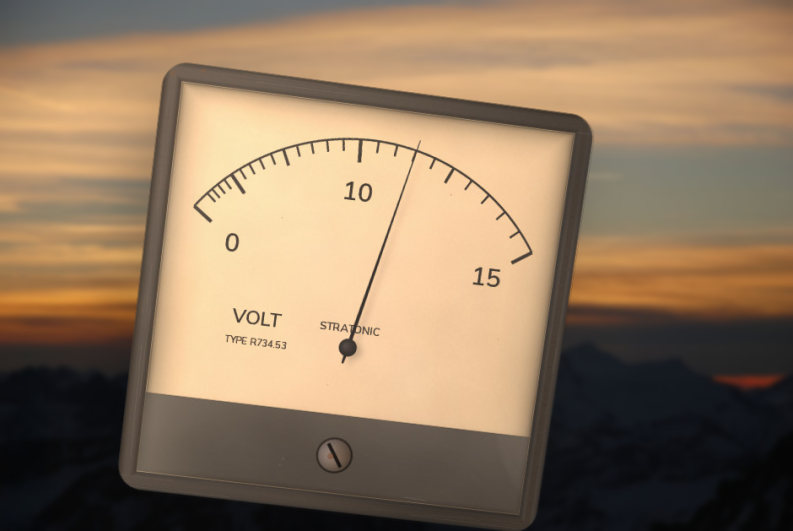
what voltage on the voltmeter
11.5 V
